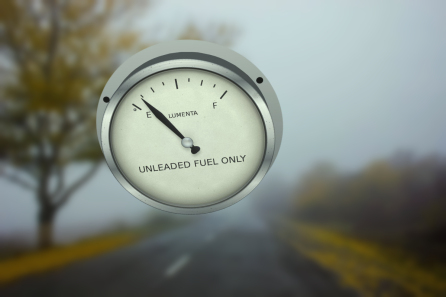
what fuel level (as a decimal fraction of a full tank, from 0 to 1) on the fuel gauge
0.125
